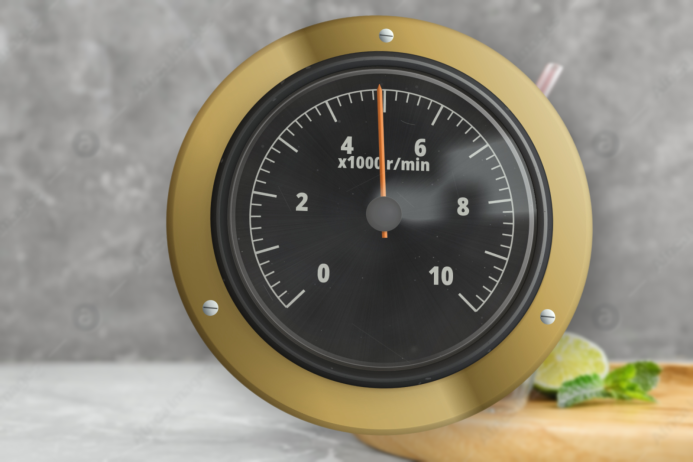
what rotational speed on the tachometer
4900 rpm
